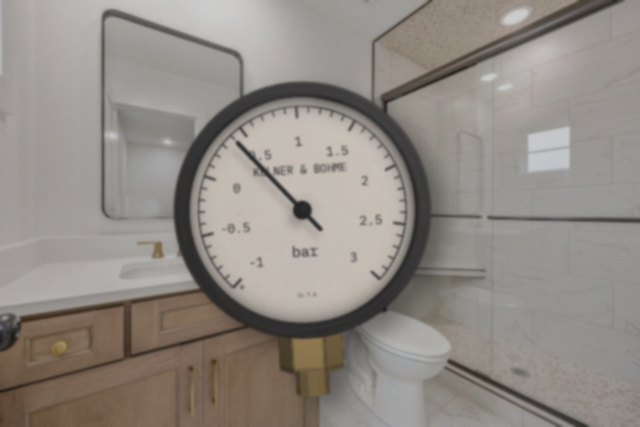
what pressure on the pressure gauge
0.4 bar
